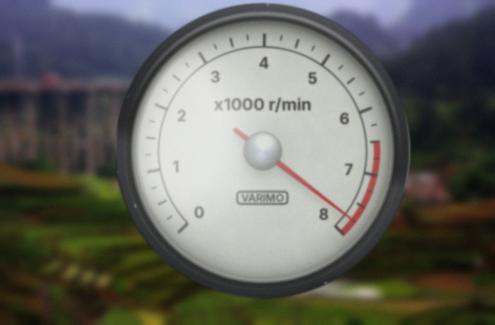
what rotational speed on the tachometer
7750 rpm
